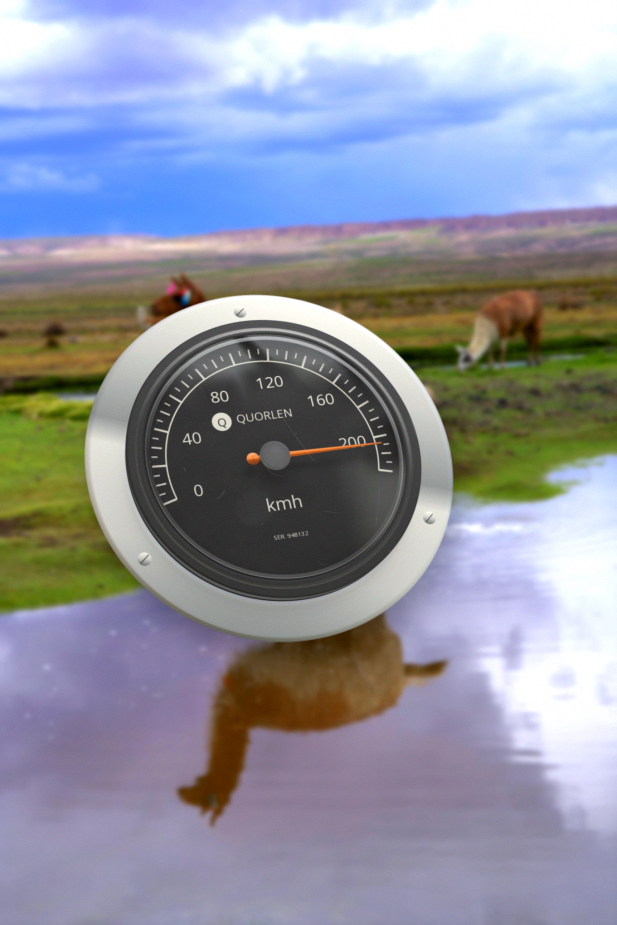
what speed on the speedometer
205 km/h
